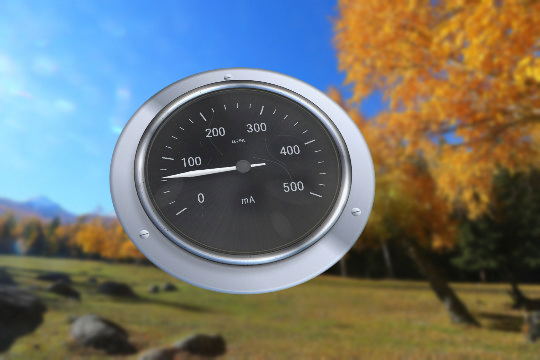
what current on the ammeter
60 mA
